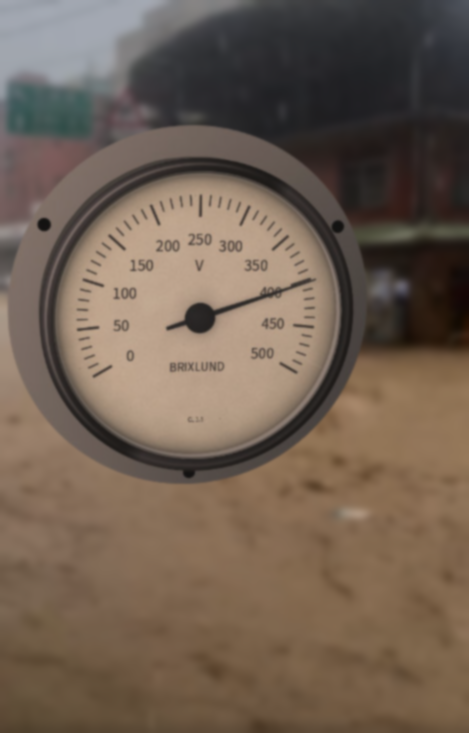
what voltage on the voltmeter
400 V
